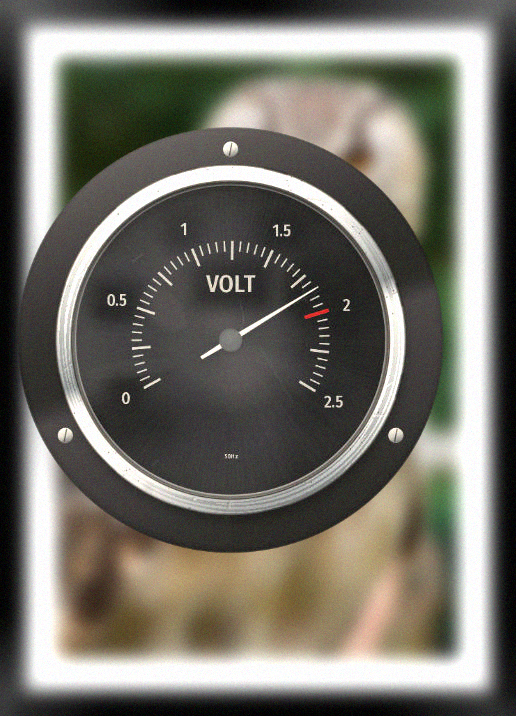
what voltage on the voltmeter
1.85 V
